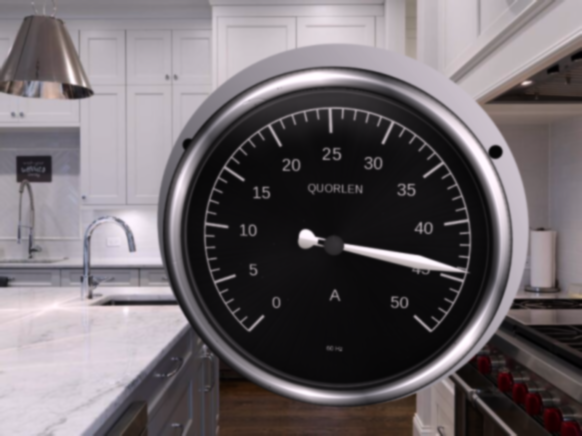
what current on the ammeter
44 A
